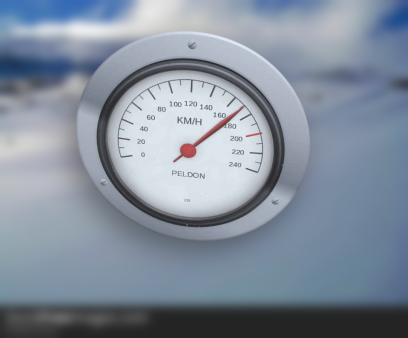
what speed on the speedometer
170 km/h
